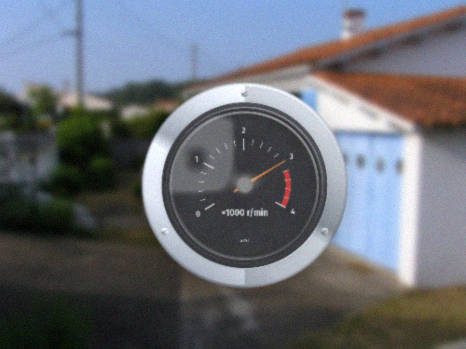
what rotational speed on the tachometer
3000 rpm
